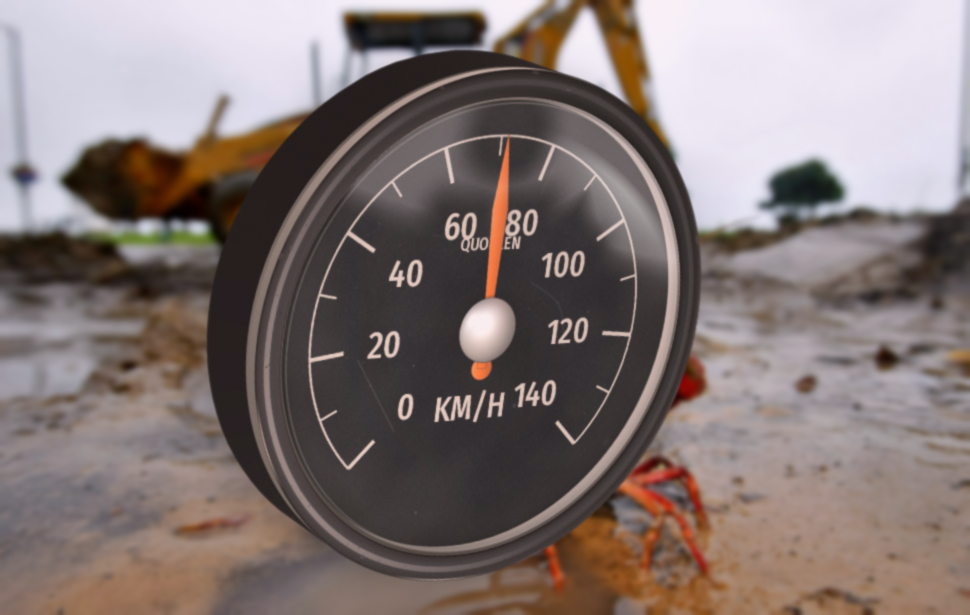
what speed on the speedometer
70 km/h
